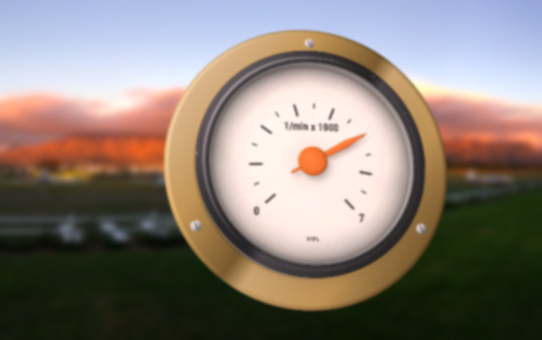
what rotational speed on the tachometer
5000 rpm
